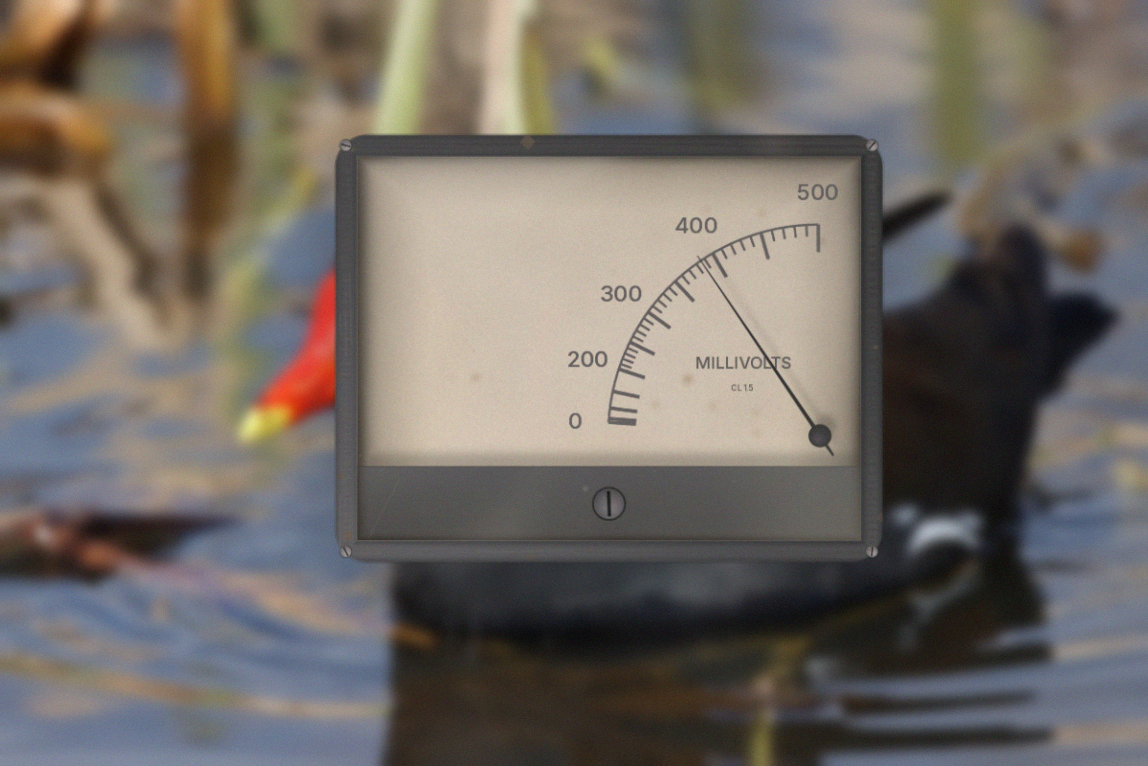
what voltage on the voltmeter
385 mV
